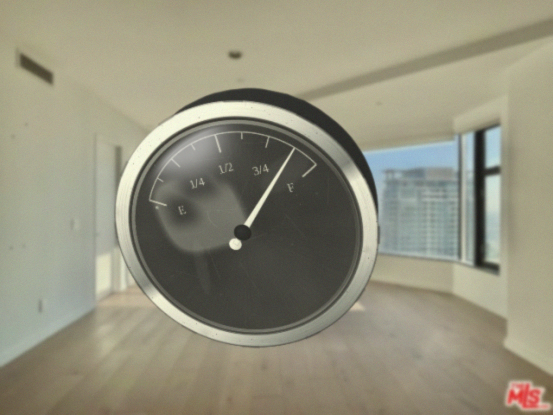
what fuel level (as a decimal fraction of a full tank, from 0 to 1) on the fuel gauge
0.875
